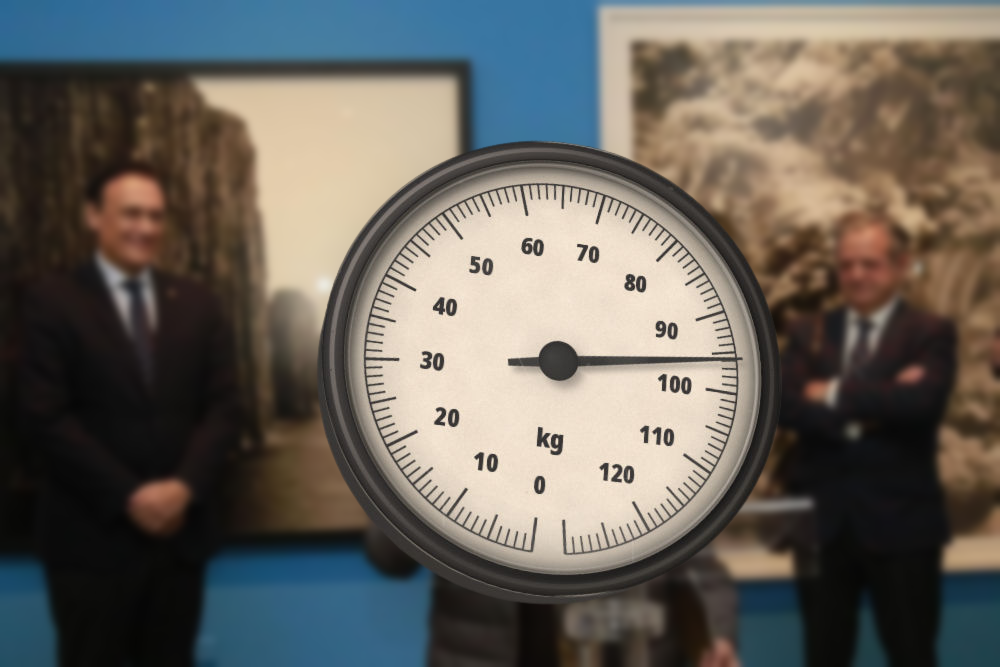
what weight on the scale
96 kg
